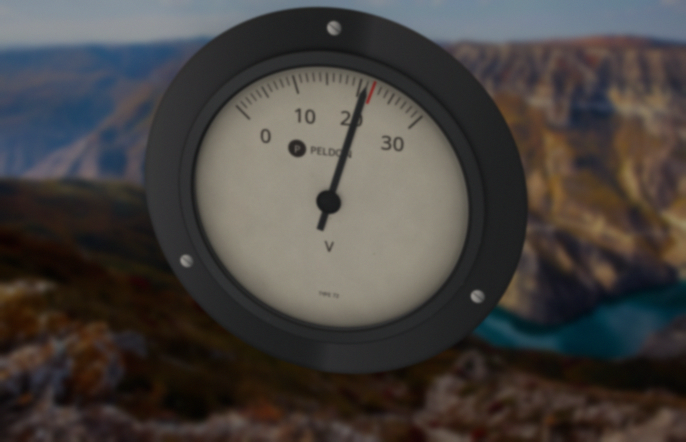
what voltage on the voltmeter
21 V
